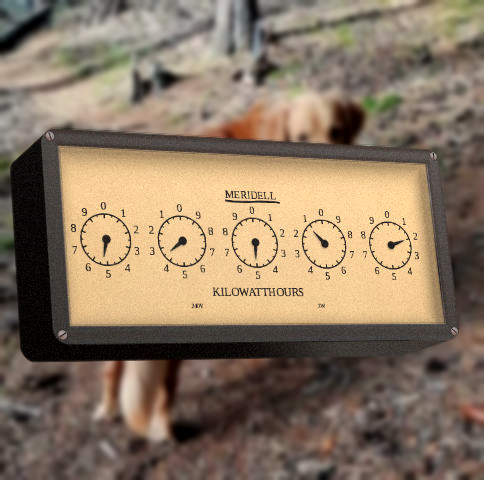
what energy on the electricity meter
53512 kWh
